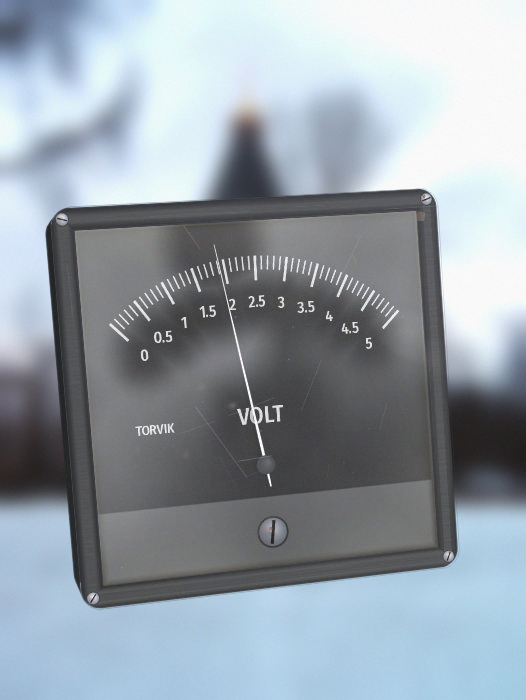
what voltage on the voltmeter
1.9 V
